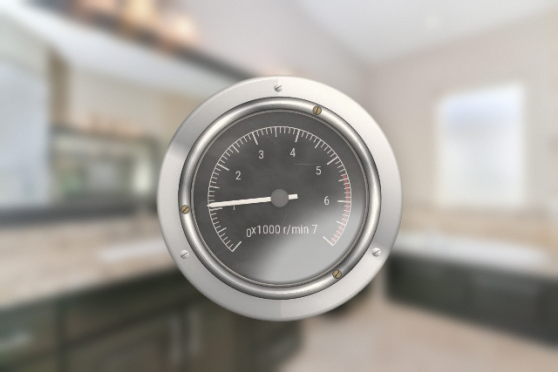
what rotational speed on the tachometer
1100 rpm
